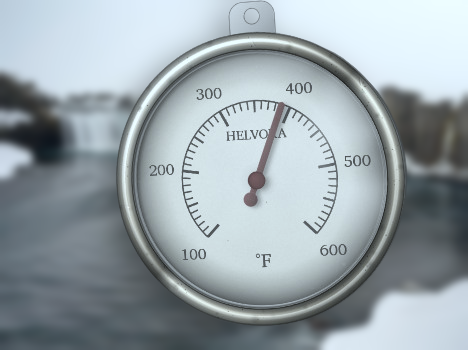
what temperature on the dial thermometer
390 °F
